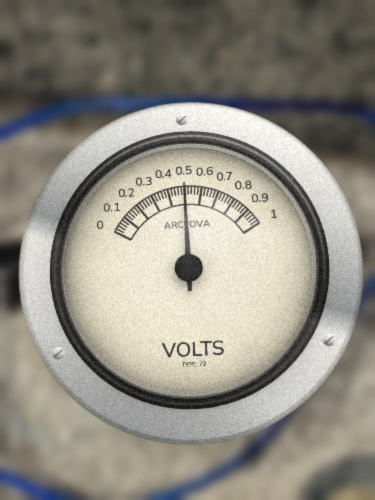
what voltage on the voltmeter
0.5 V
